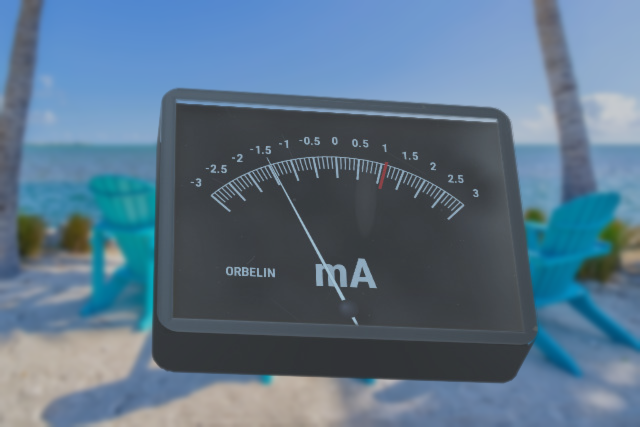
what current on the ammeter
-1.5 mA
